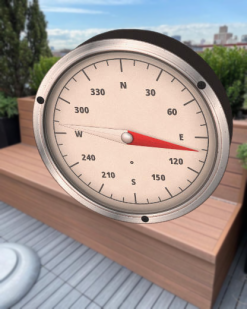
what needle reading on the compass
100 °
